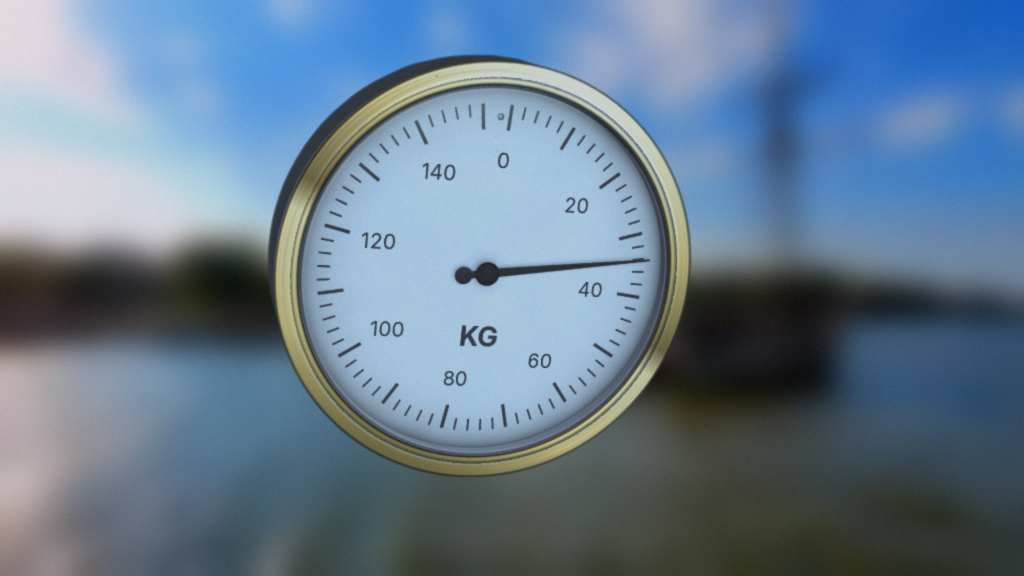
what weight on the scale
34 kg
